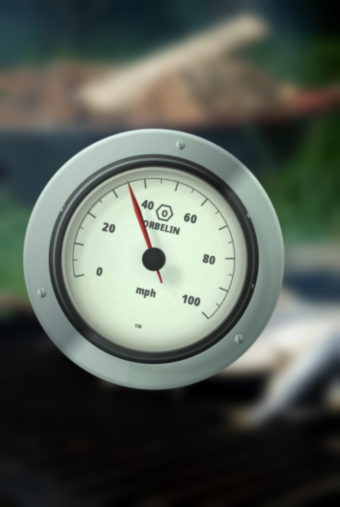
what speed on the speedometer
35 mph
